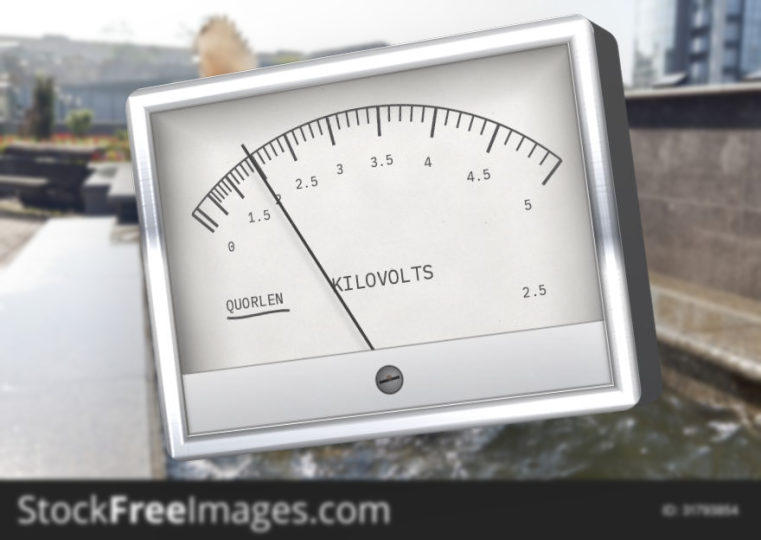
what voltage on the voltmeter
2 kV
